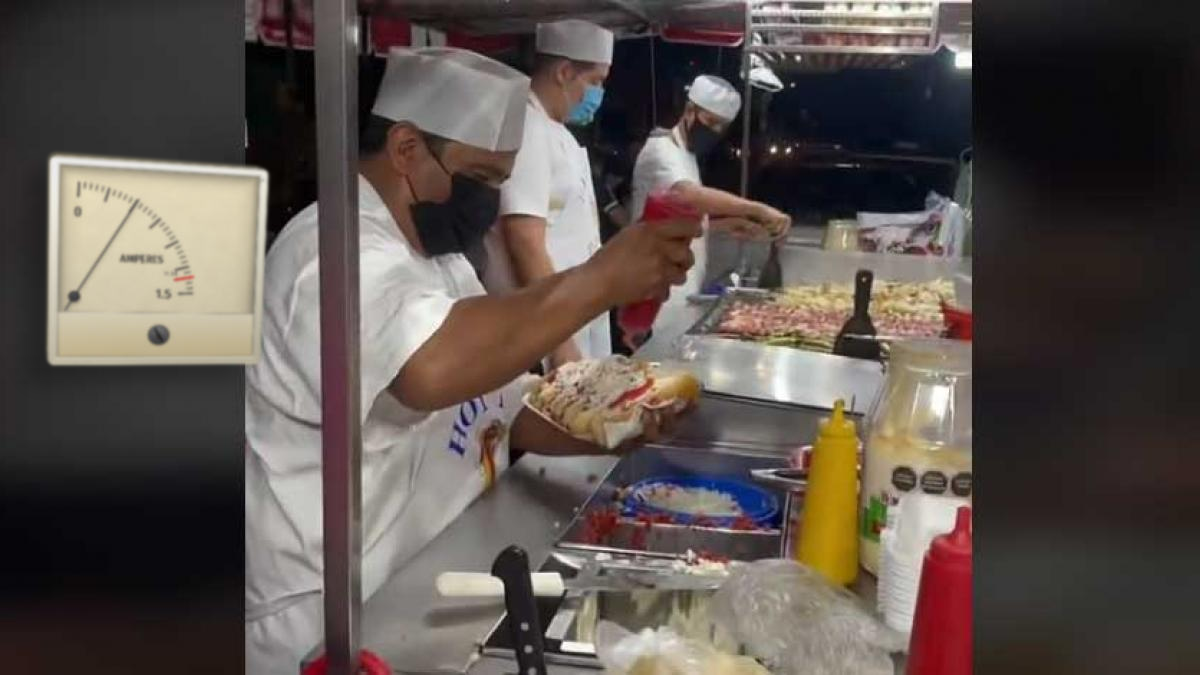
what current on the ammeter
0.5 A
